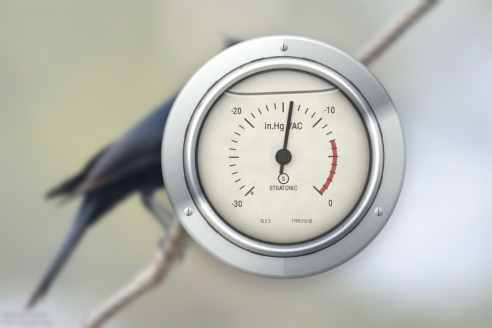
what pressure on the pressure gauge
-14 inHg
